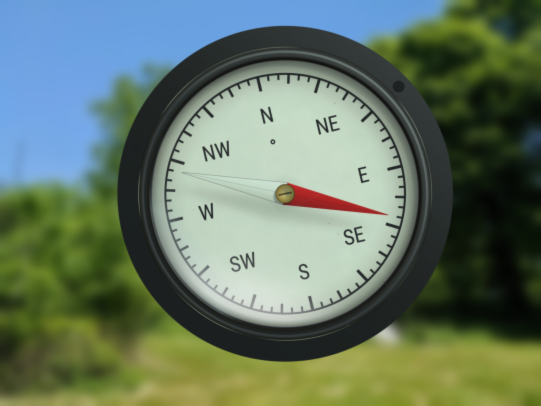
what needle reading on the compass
115 °
